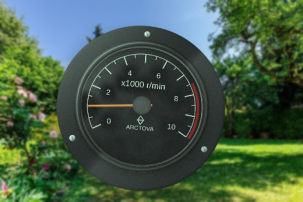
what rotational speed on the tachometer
1000 rpm
